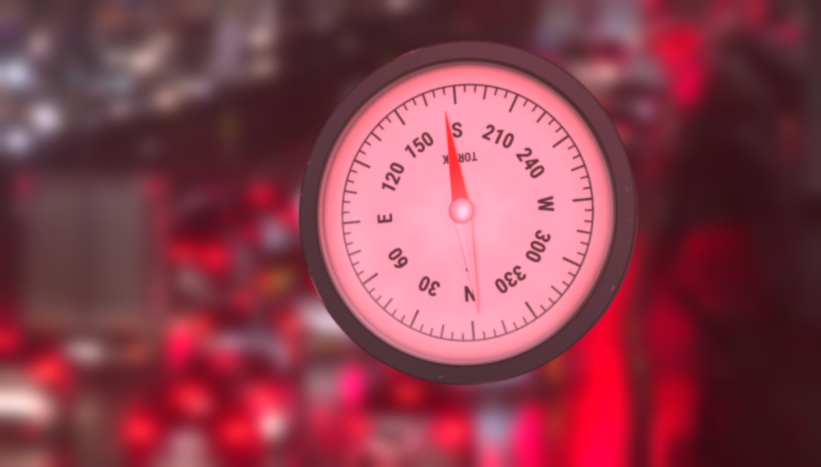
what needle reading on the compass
175 °
